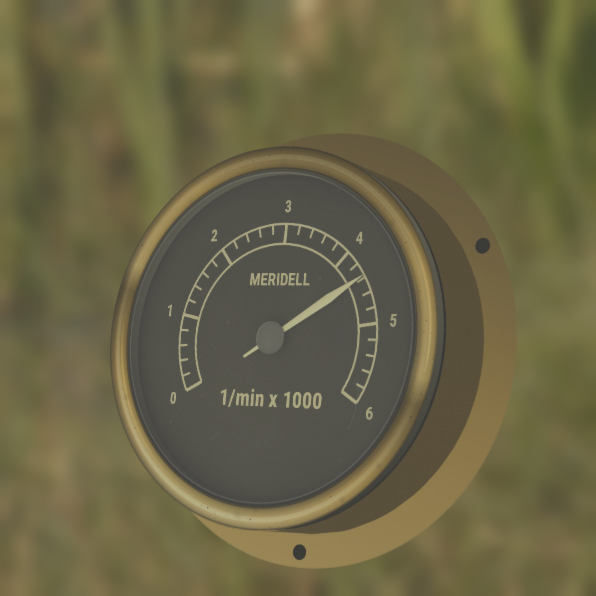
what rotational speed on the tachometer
4400 rpm
